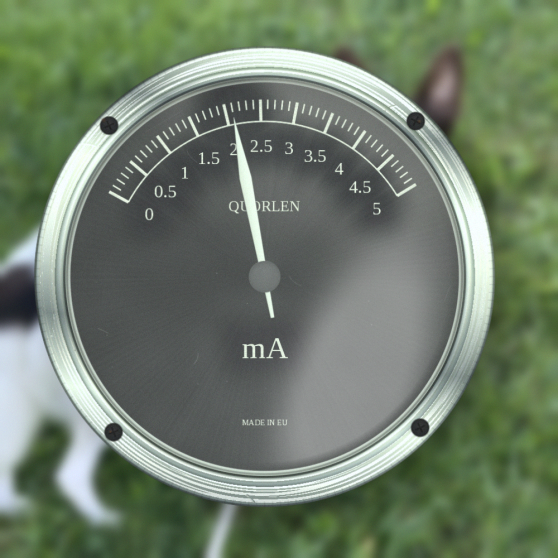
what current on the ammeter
2.1 mA
